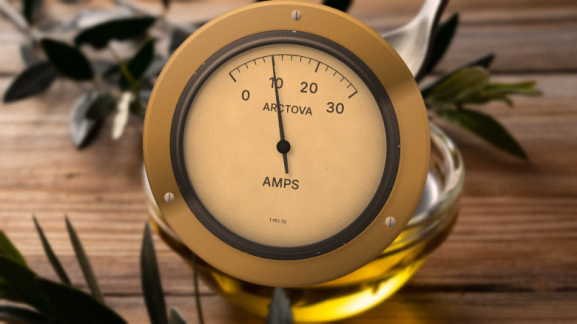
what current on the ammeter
10 A
